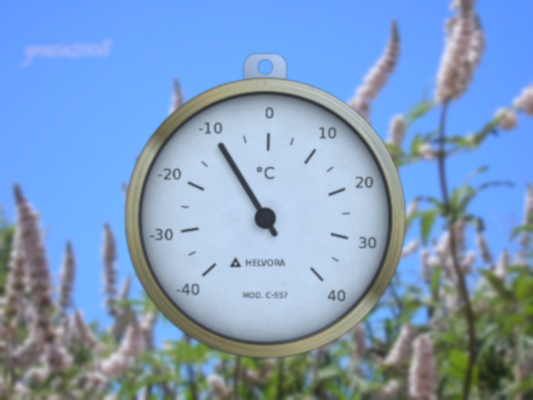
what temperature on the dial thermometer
-10 °C
